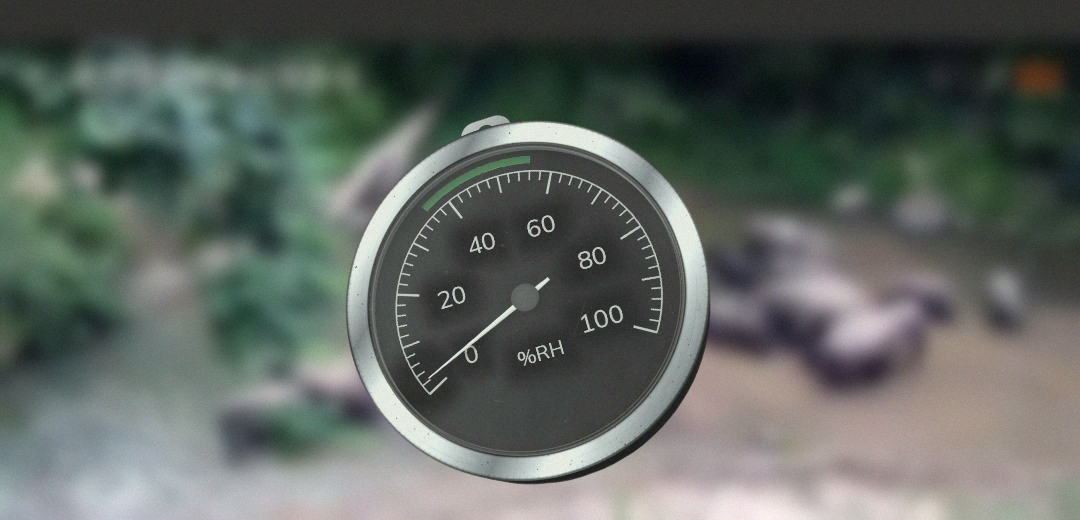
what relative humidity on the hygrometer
2 %
